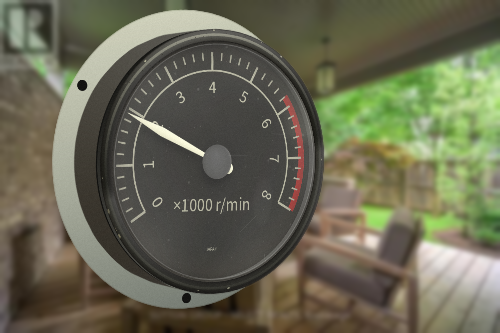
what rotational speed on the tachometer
1900 rpm
